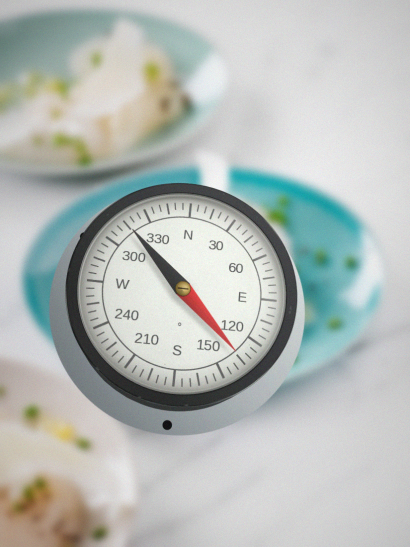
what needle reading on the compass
135 °
